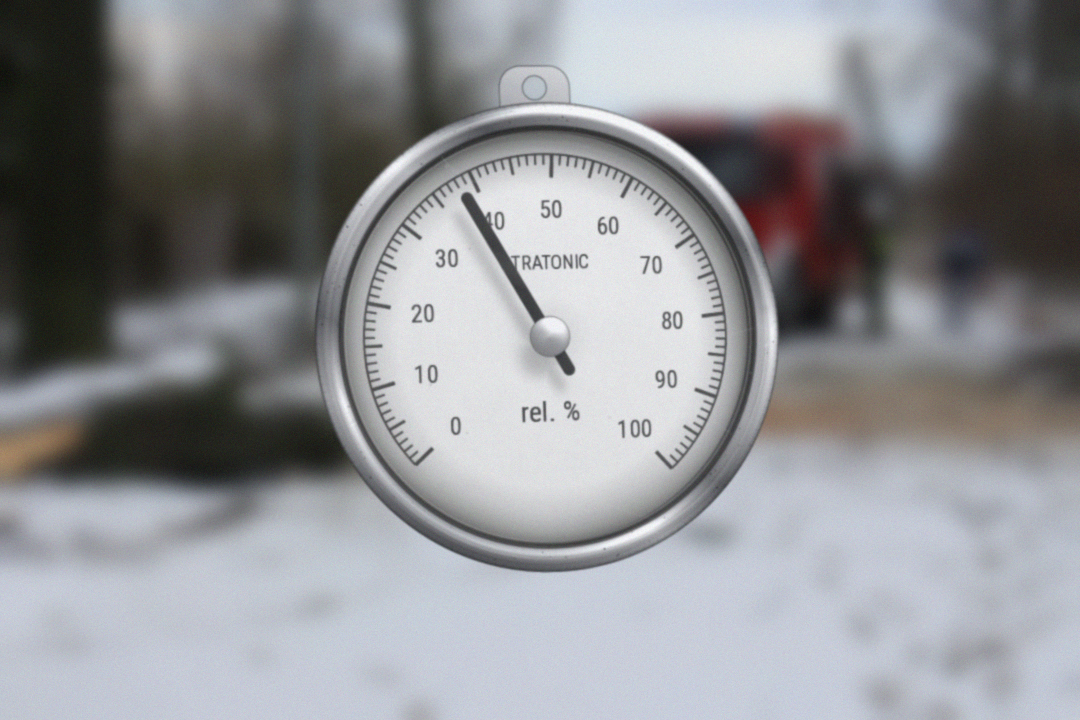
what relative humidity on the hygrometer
38 %
